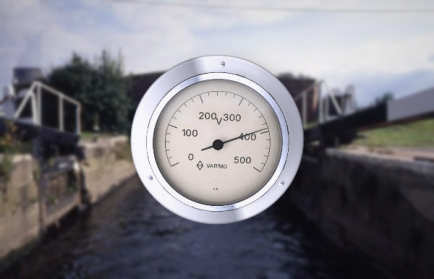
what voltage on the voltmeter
390 V
